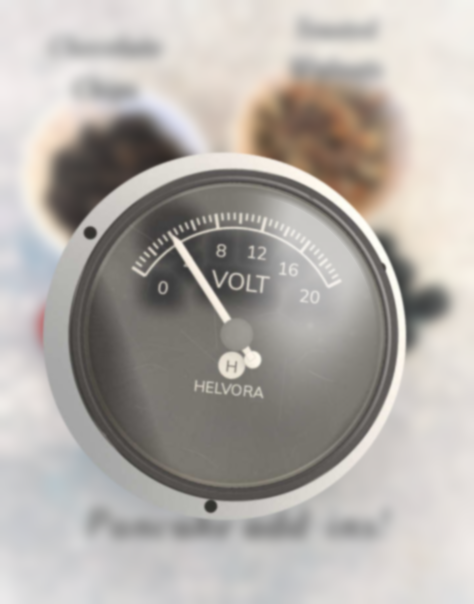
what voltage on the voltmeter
4 V
